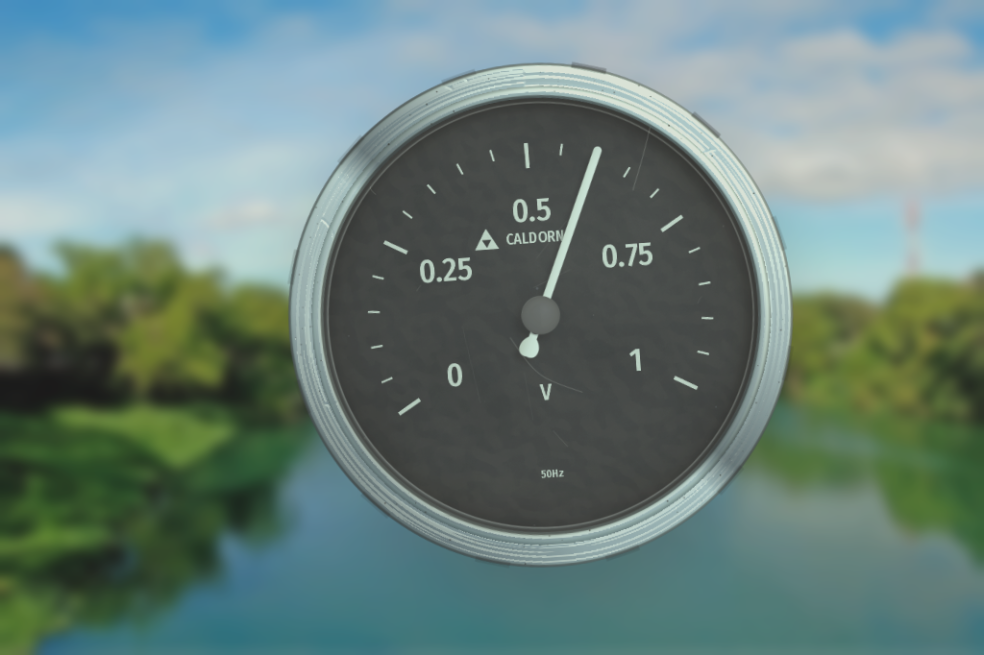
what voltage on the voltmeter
0.6 V
